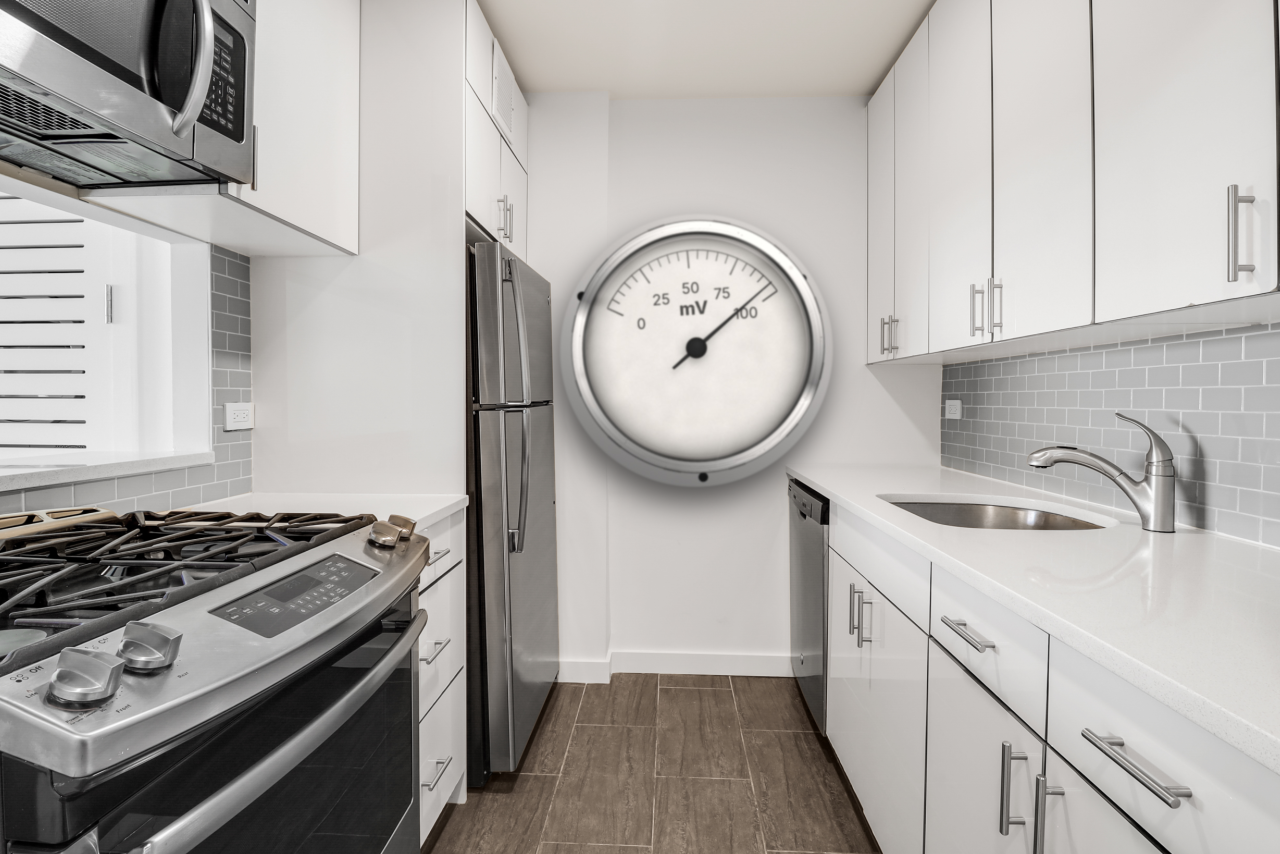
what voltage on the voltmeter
95 mV
